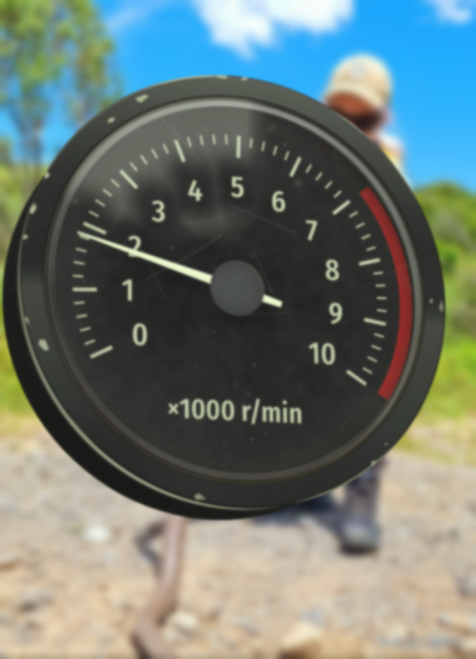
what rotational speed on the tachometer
1800 rpm
